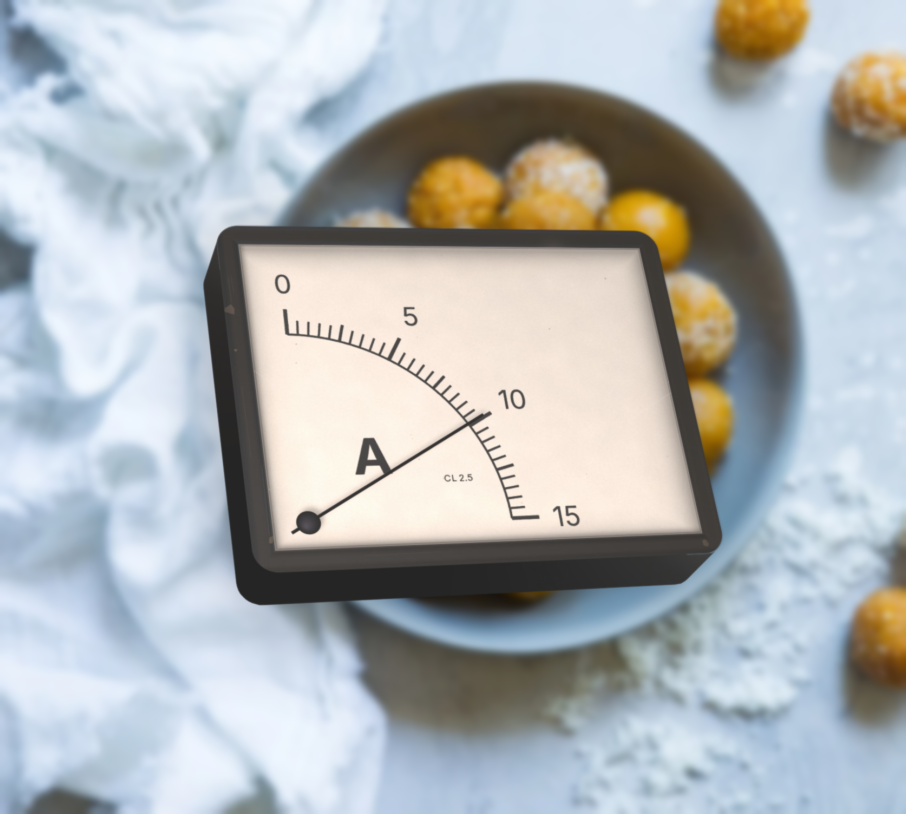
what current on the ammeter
10 A
